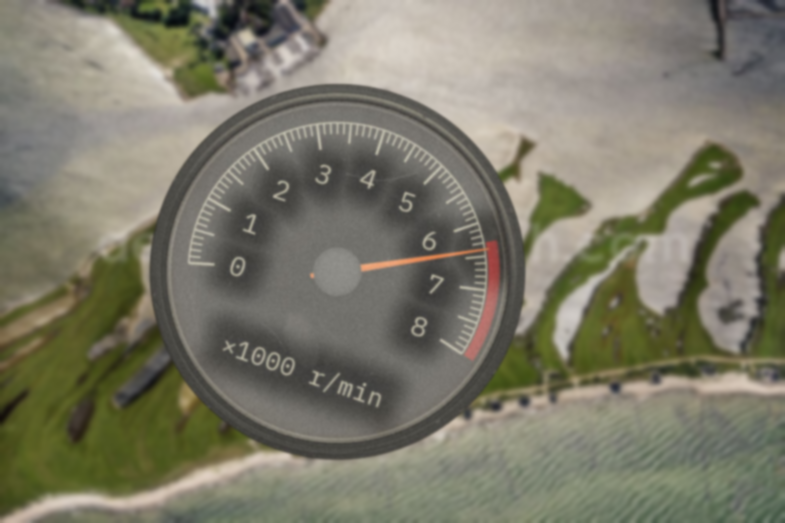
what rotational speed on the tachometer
6400 rpm
